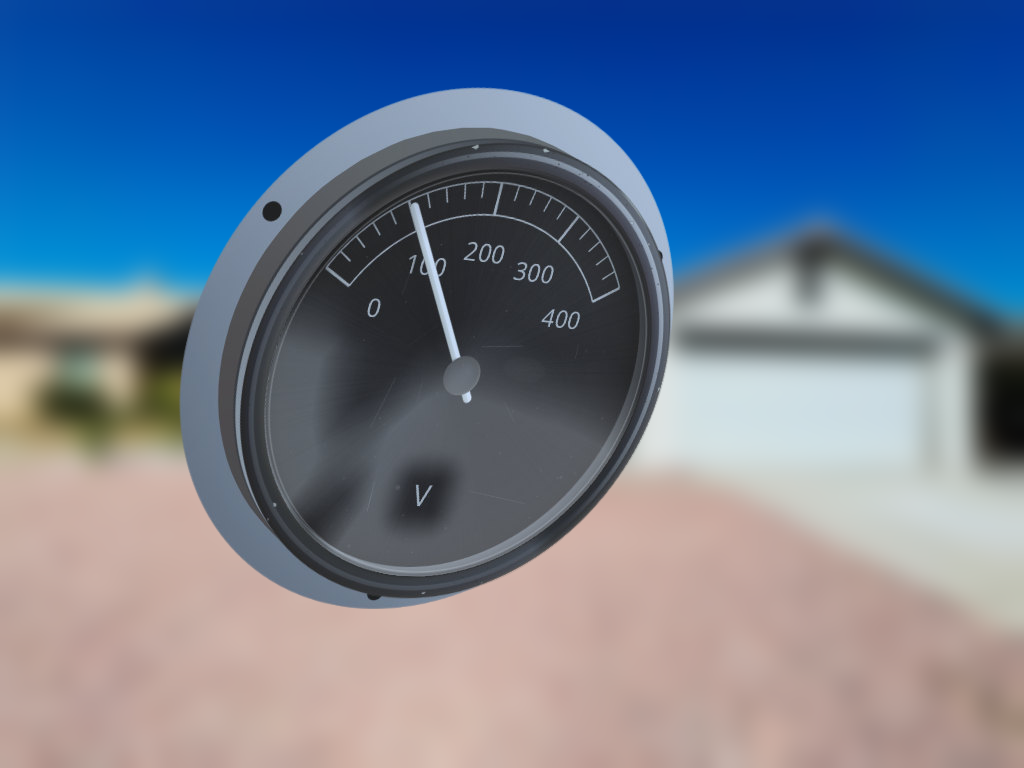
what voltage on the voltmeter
100 V
